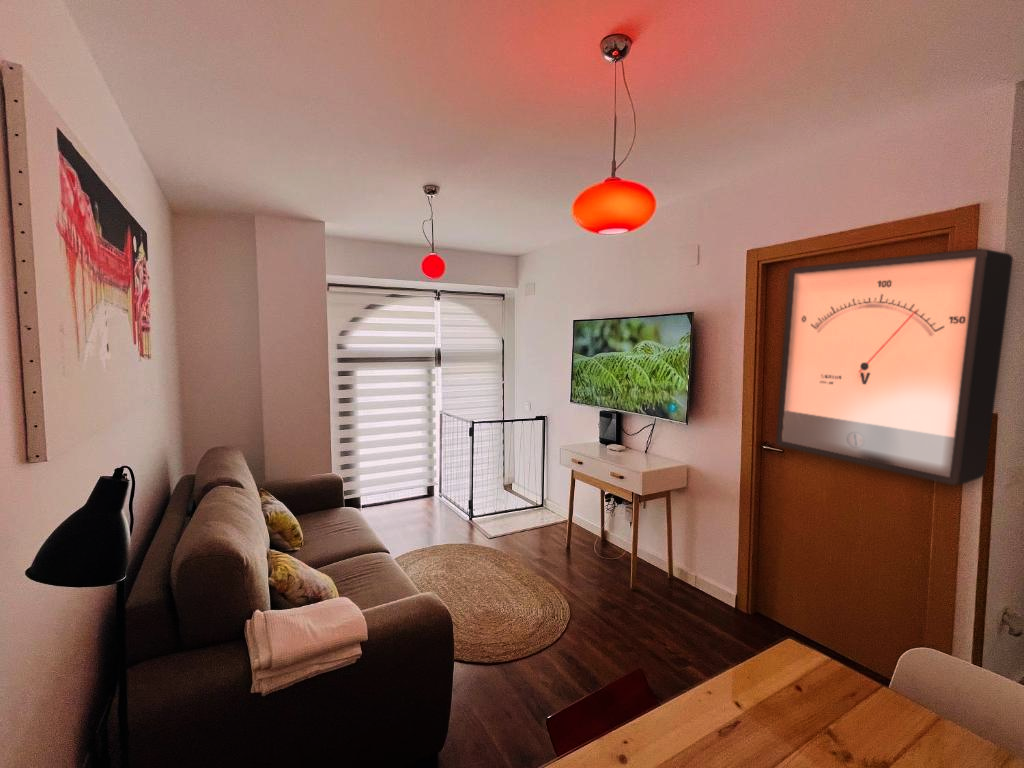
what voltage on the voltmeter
130 V
